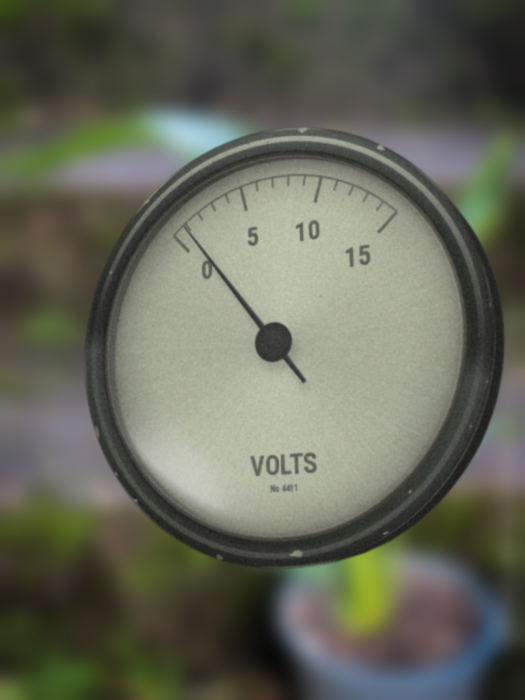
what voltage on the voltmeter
1 V
